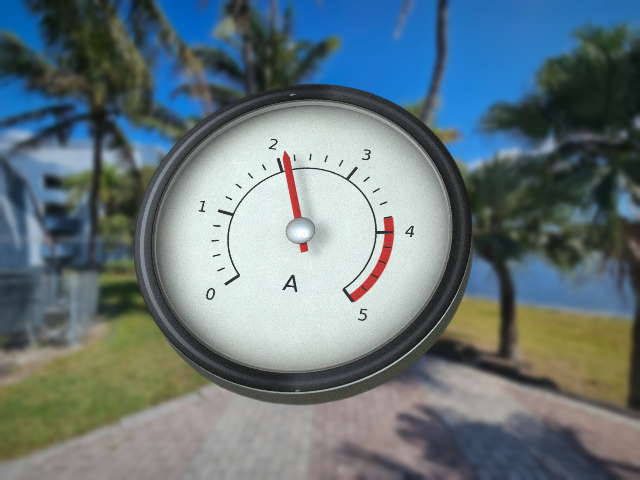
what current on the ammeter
2.1 A
